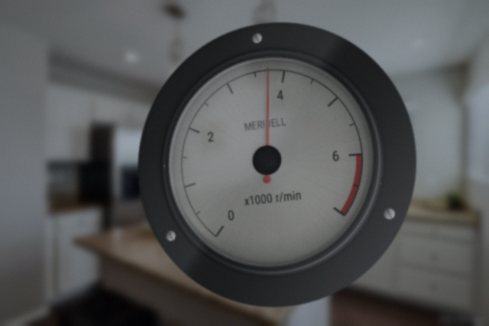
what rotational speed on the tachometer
3750 rpm
